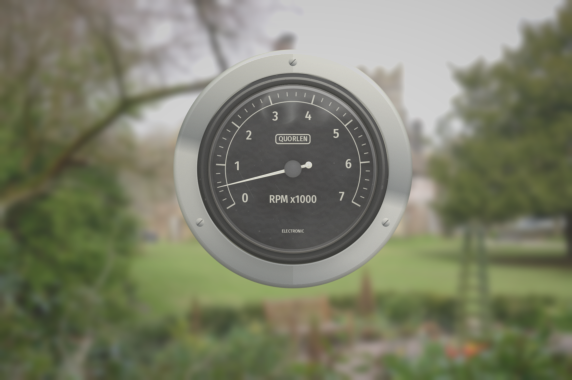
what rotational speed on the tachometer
500 rpm
